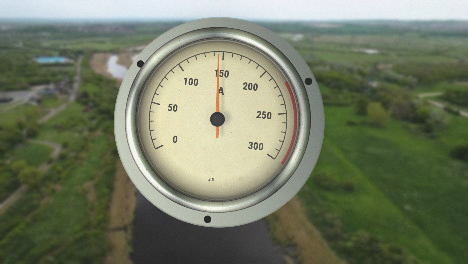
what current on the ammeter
145 A
